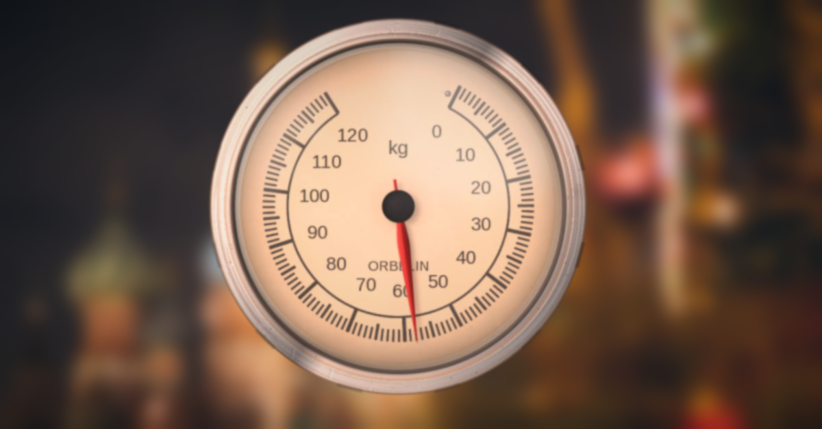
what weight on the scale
58 kg
